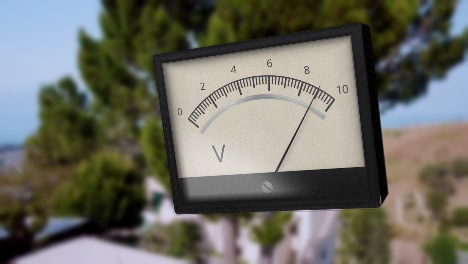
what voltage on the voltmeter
9 V
